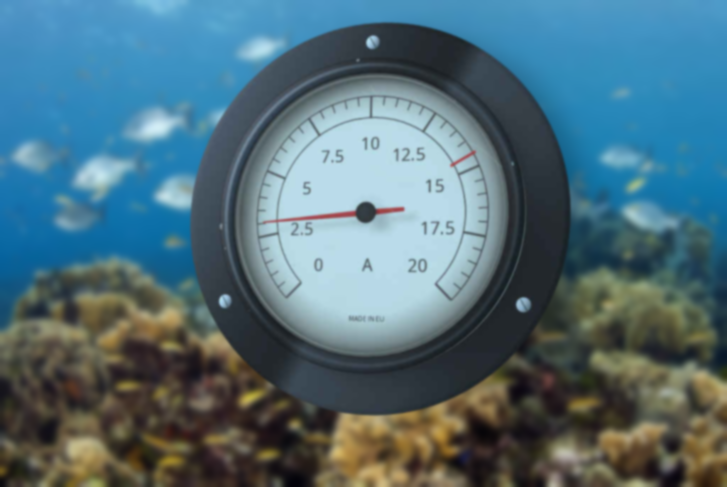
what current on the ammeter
3 A
